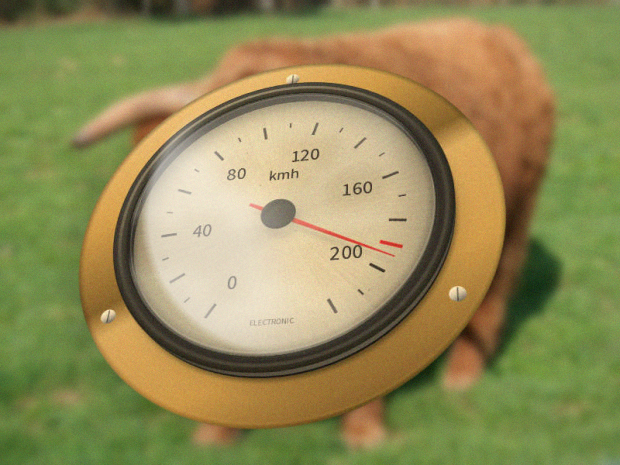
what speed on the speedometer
195 km/h
